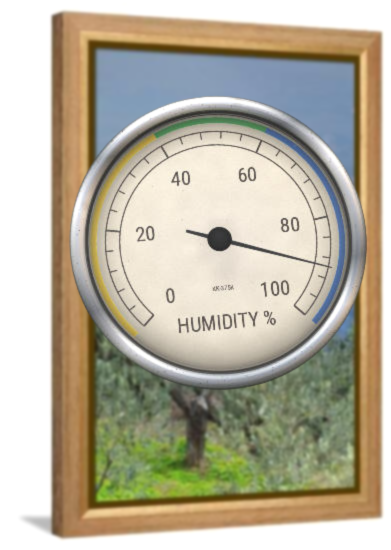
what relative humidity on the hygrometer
90 %
